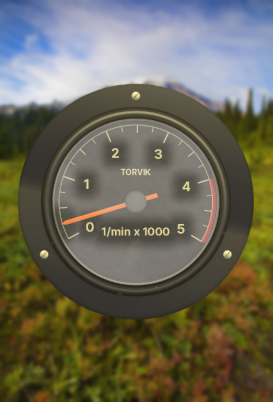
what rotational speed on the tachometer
250 rpm
